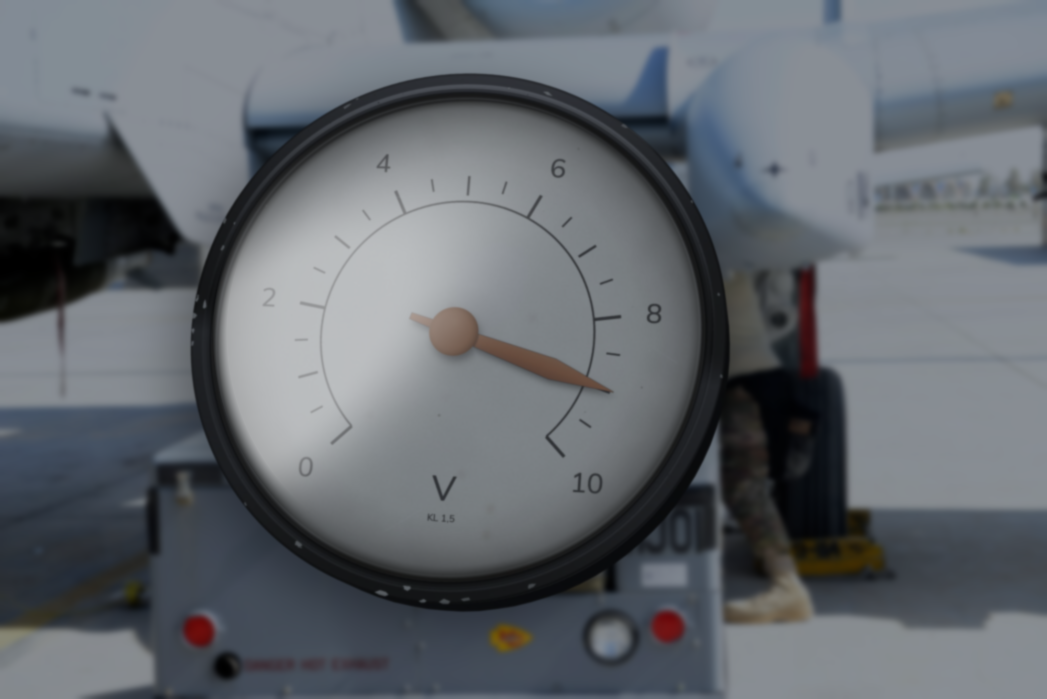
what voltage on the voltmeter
9 V
